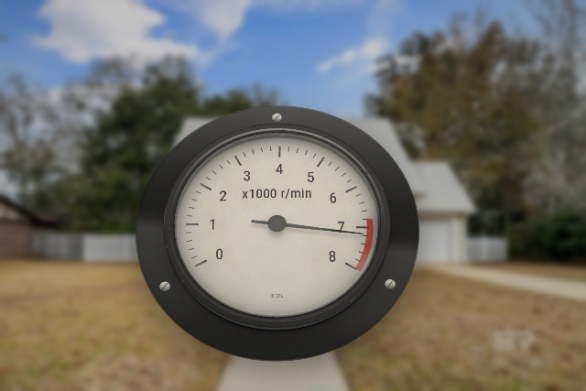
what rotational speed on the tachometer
7200 rpm
